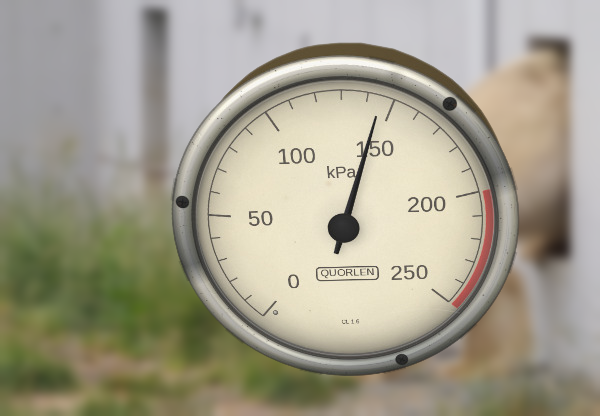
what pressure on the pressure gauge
145 kPa
